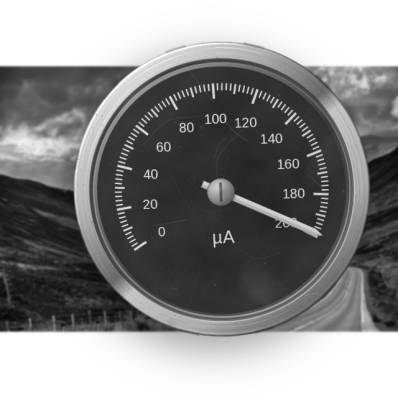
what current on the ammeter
198 µA
